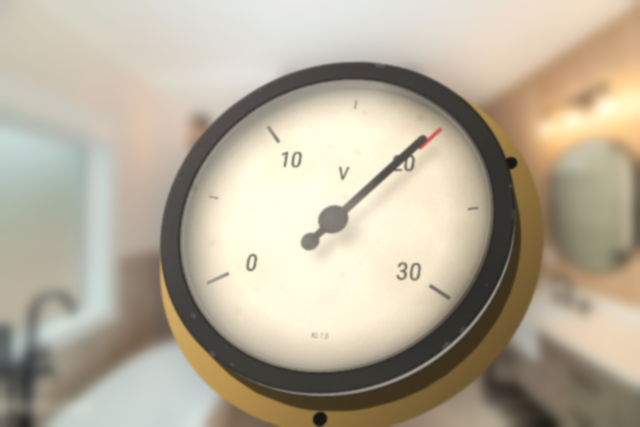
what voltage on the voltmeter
20 V
